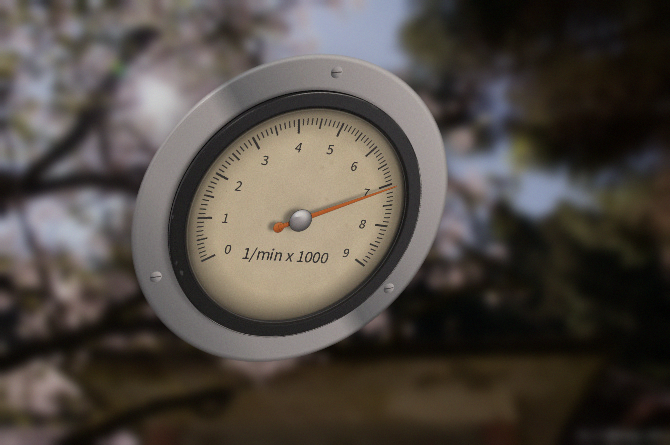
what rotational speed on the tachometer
7000 rpm
